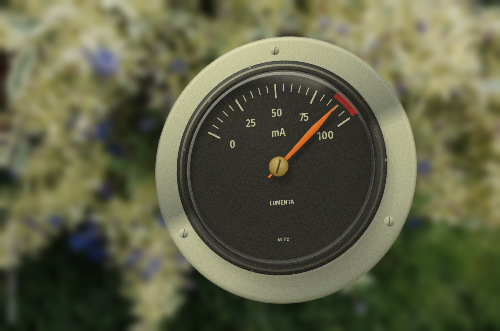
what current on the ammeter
90 mA
